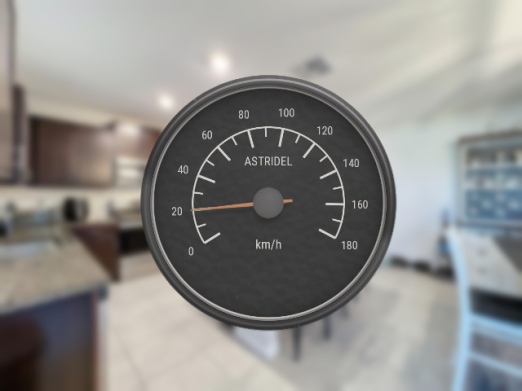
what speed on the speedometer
20 km/h
